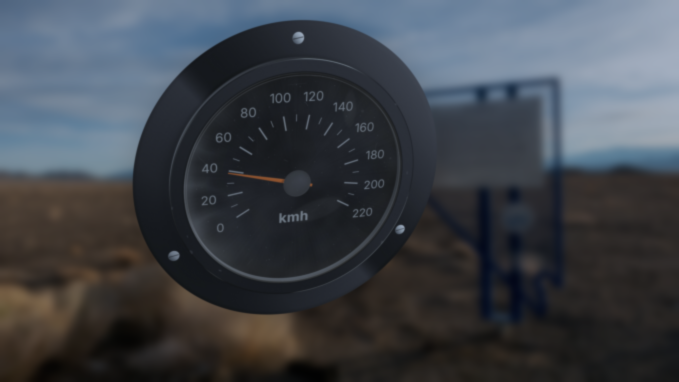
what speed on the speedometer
40 km/h
